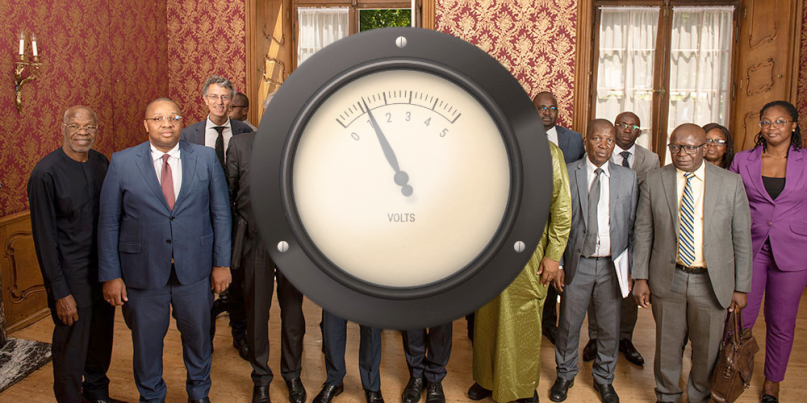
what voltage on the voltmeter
1.2 V
